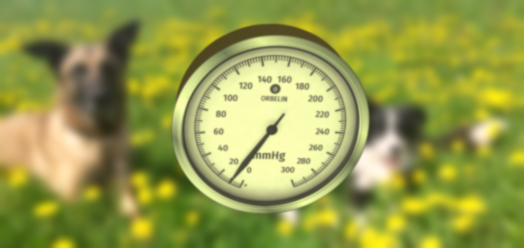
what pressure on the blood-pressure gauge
10 mmHg
